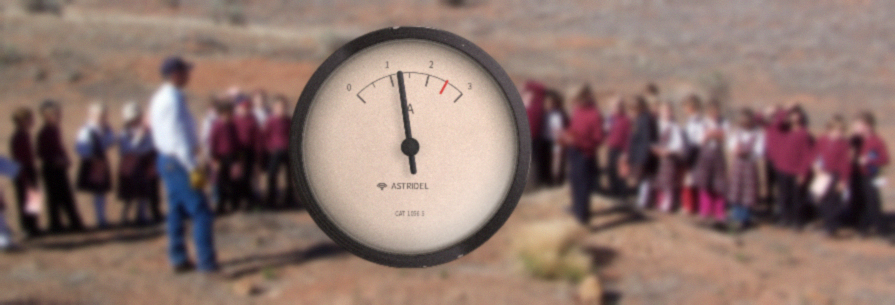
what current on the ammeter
1.25 A
